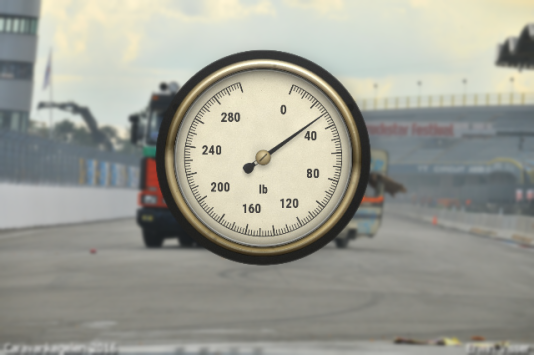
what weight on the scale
30 lb
